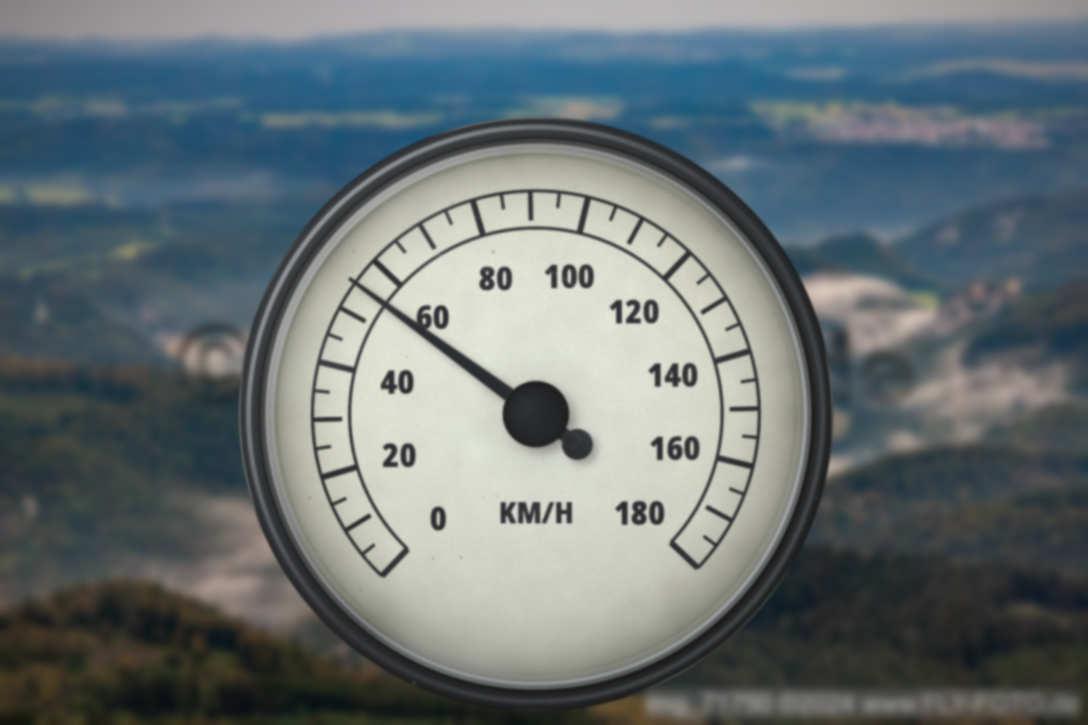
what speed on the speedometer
55 km/h
